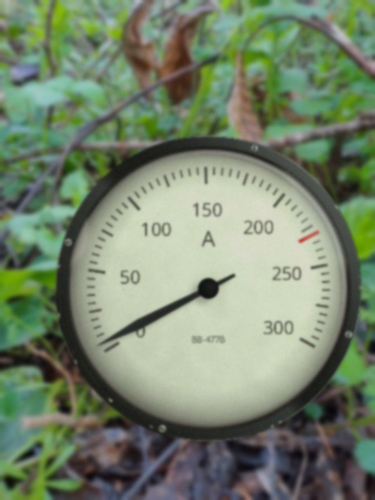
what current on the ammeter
5 A
